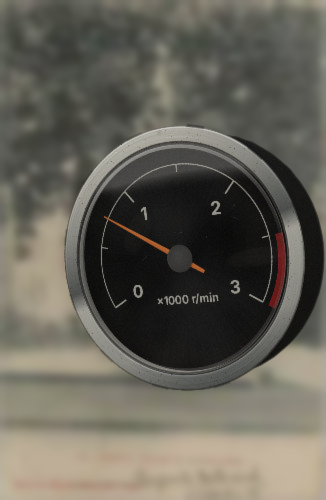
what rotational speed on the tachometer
750 rpm
